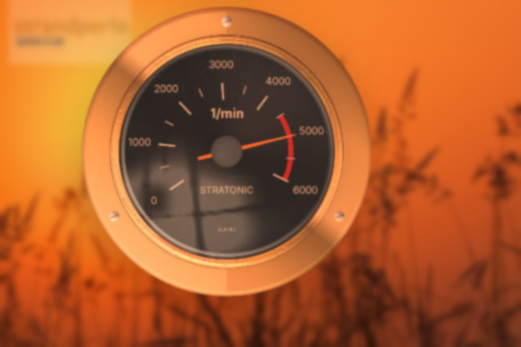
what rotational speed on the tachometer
5000 rpm
